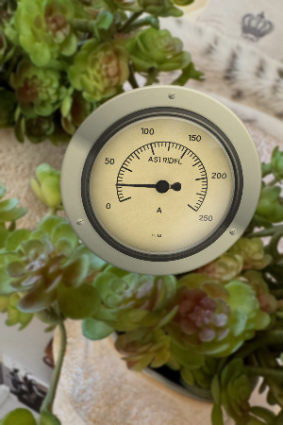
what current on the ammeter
25 A
